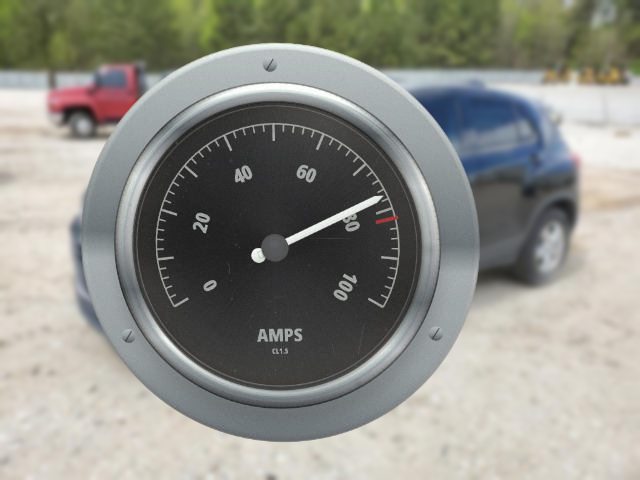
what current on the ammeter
77 A
